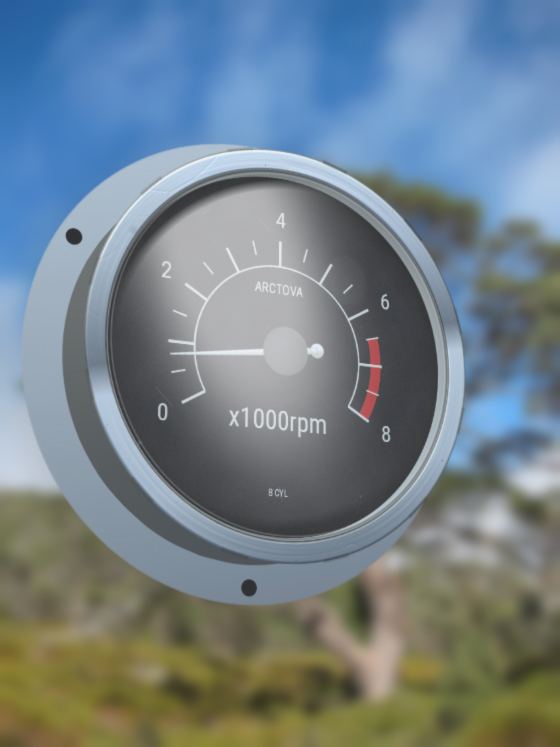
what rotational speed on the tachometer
750 rpm
